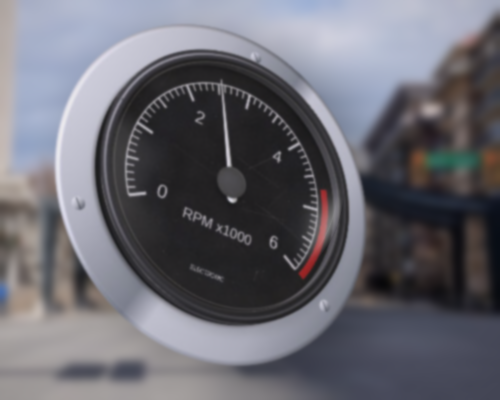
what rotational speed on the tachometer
2500 rpm
